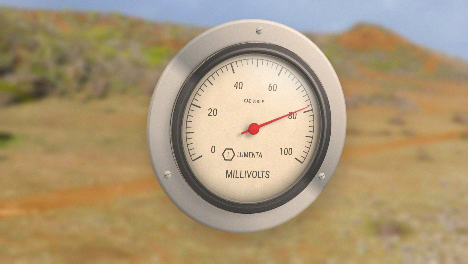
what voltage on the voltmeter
78 mV
